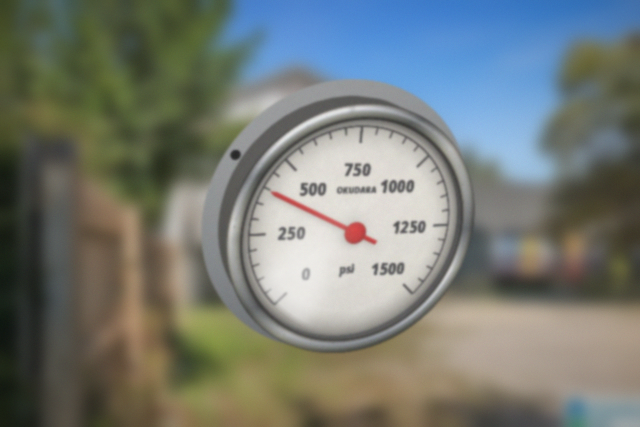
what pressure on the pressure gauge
400 psi
